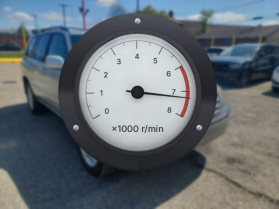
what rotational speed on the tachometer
7250 rpm
